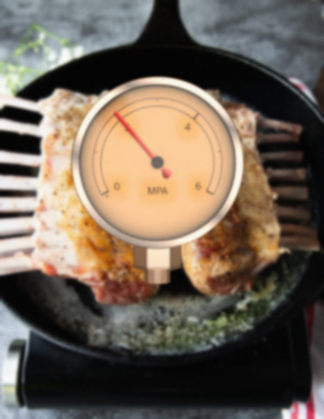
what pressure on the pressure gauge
2 MPa
